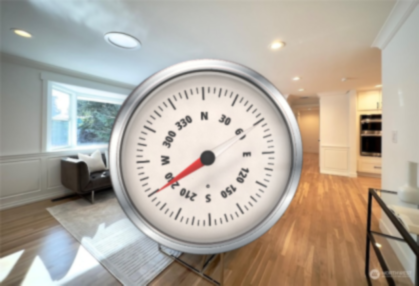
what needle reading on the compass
240 °
